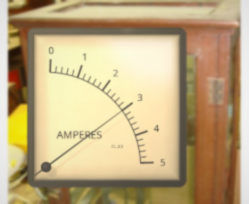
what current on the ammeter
3 A
